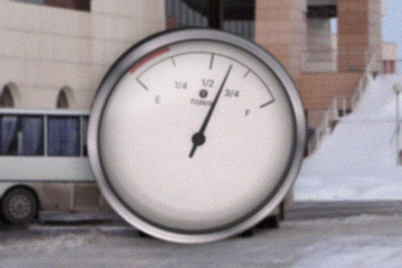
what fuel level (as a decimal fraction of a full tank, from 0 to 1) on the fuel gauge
0.625
